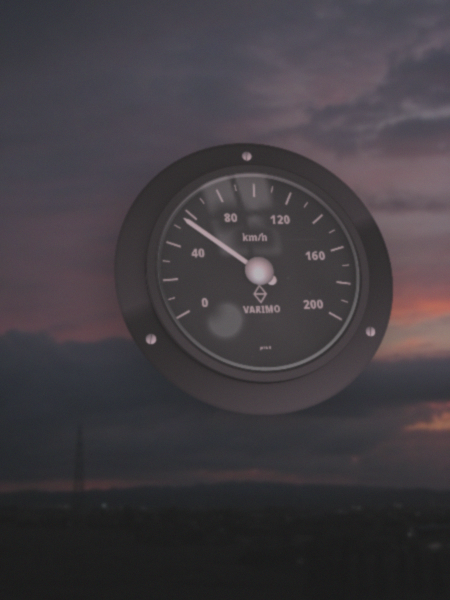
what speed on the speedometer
55 km/h
